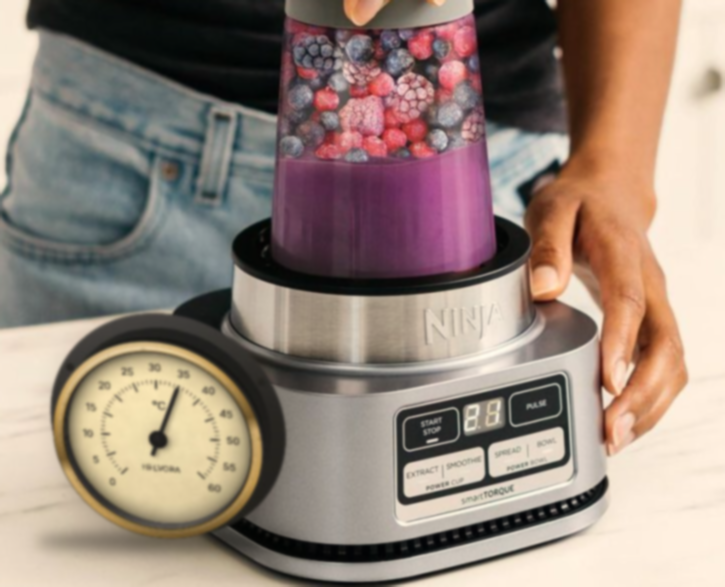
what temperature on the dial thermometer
35 °C
